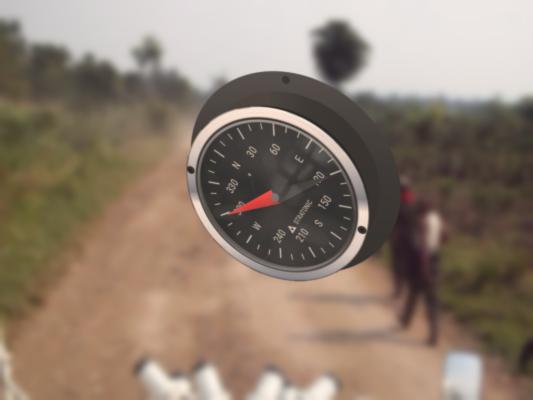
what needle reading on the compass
300 °
